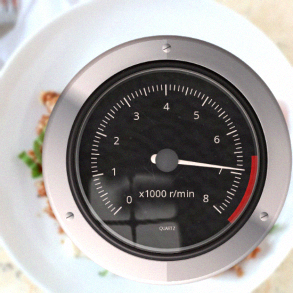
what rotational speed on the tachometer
6900 rpm
